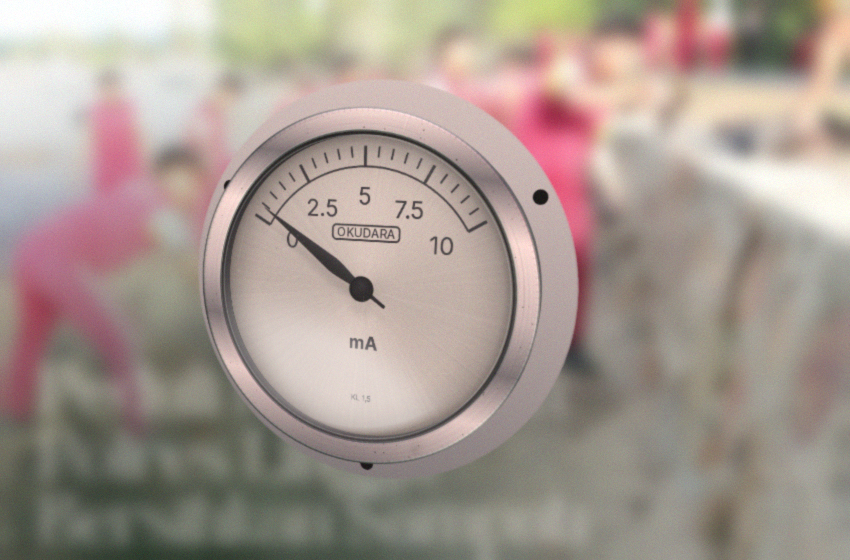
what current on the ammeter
0.5 mA
